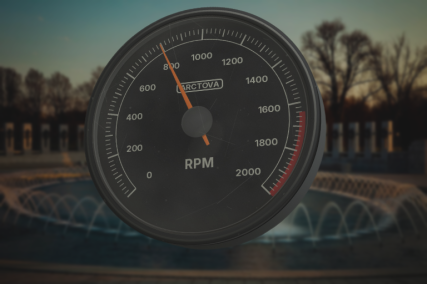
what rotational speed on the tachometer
800 rpm
